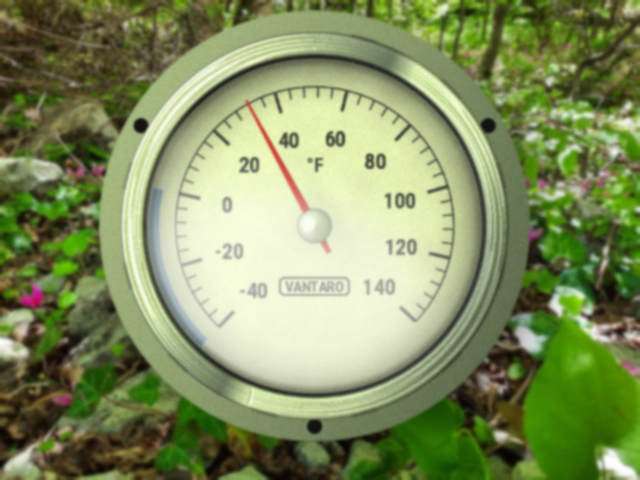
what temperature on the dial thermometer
32 °F
